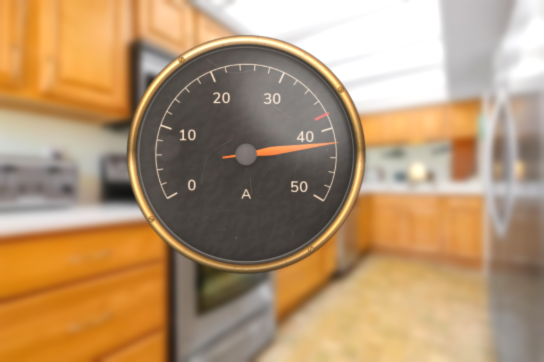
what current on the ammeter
42 A
